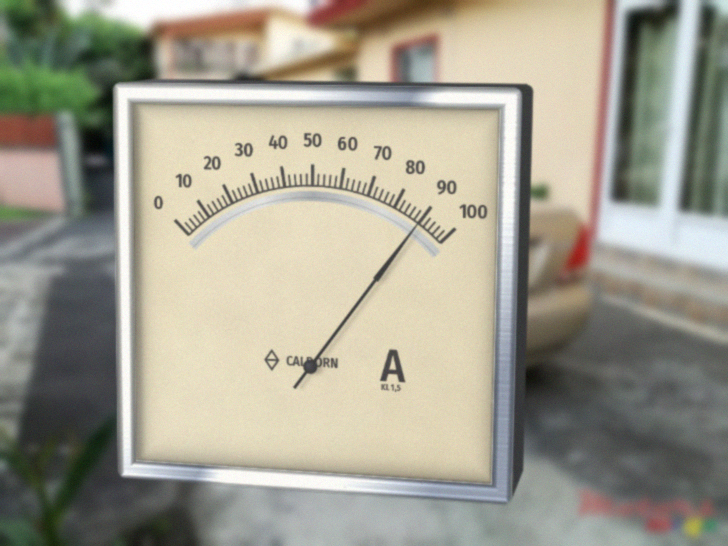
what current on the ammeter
90 A
